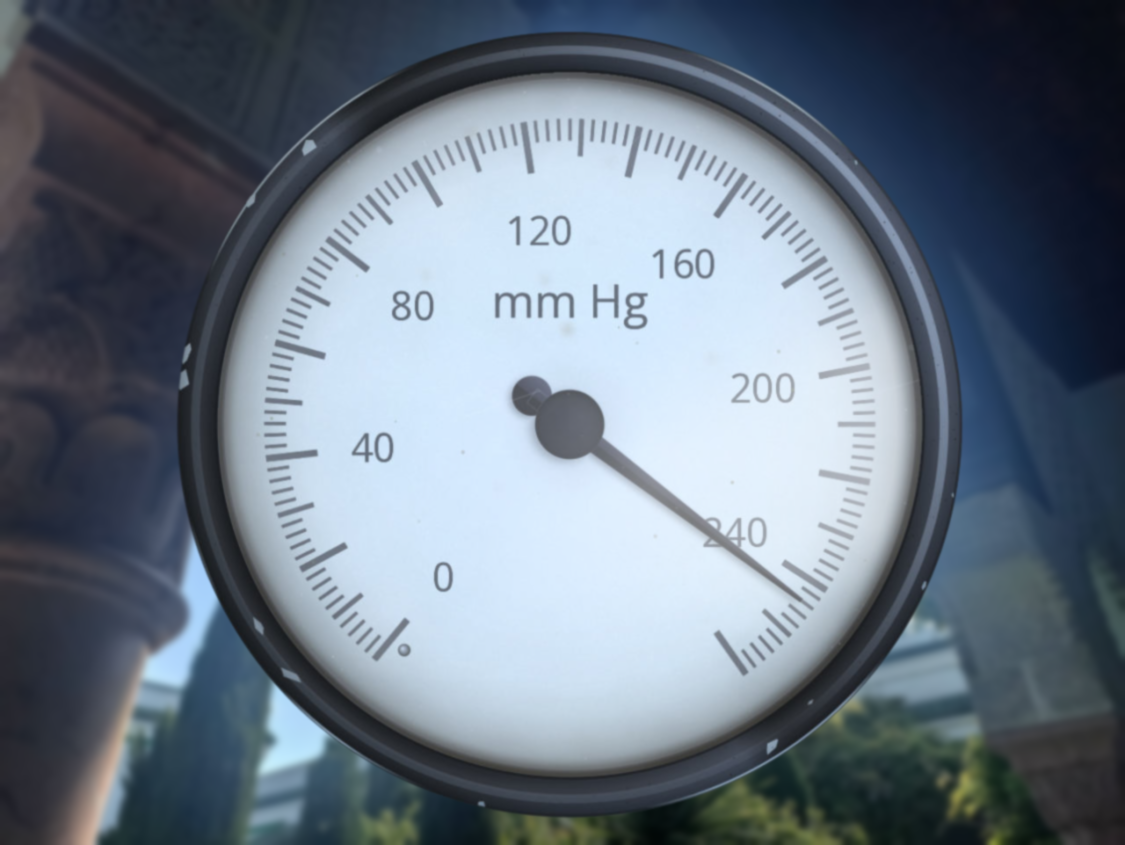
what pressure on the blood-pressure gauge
244 mmHg
